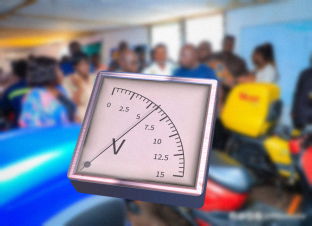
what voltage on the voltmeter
6 V
